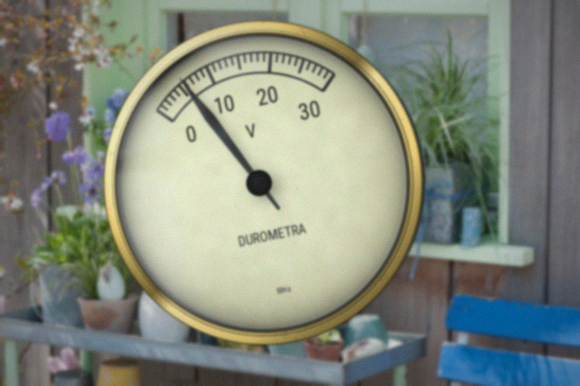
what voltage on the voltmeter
6 V
